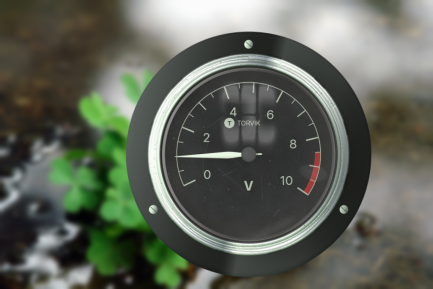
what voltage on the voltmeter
1 V
